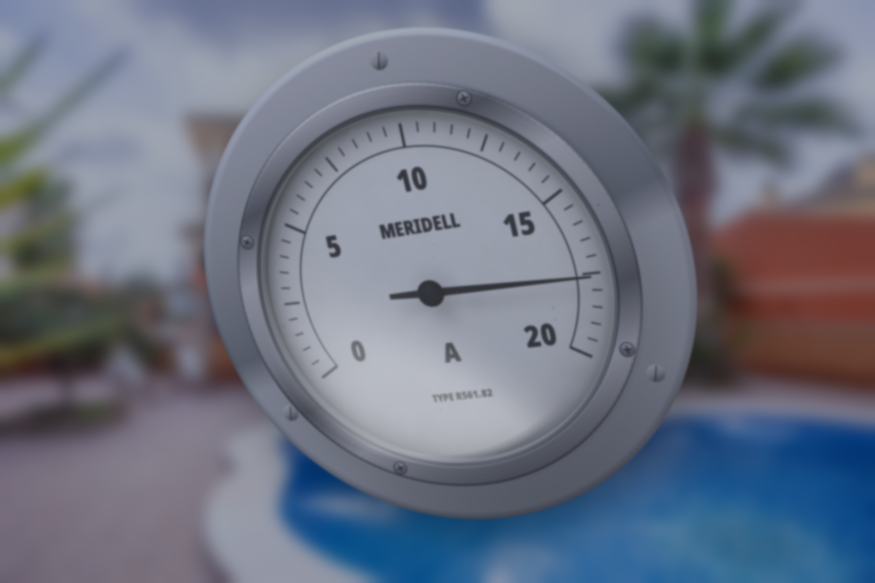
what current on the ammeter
17.5 A
